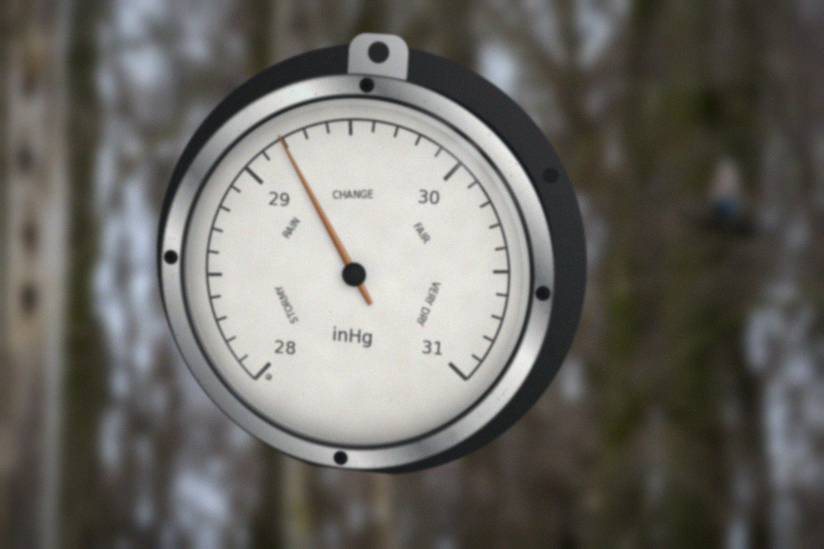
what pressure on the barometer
29.2 inHg
